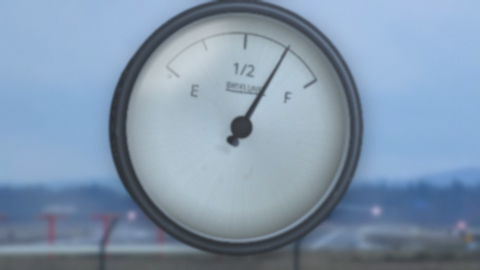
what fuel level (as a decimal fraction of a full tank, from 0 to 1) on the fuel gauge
0.75
